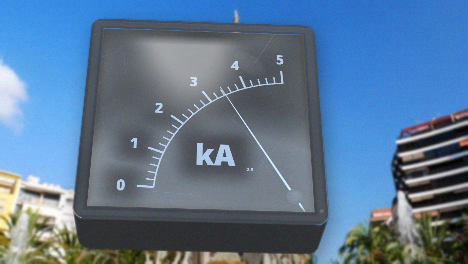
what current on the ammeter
3.4 kA
